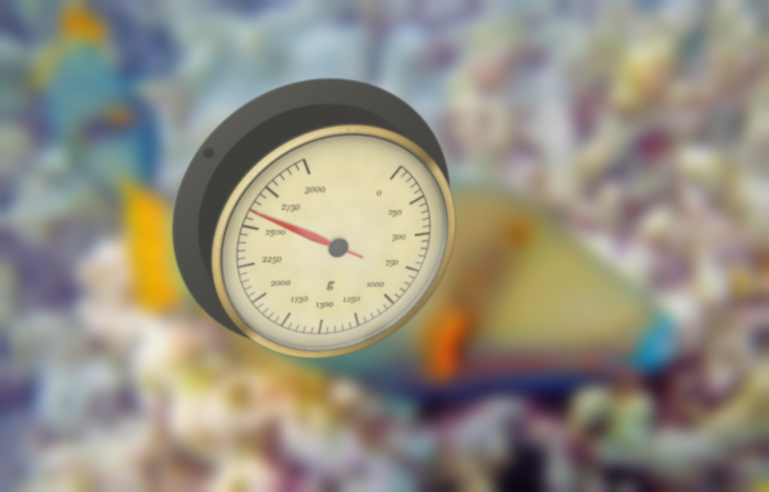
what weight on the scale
2600 g
